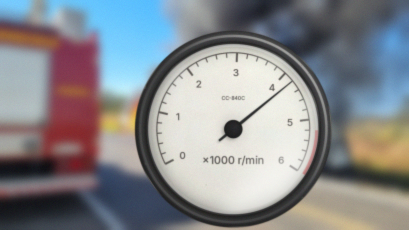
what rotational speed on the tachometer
4200 rpm
